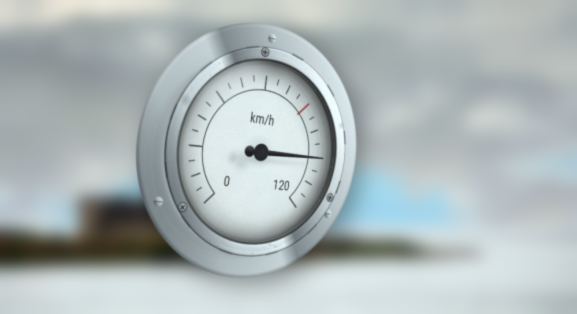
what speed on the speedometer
100 km/h
